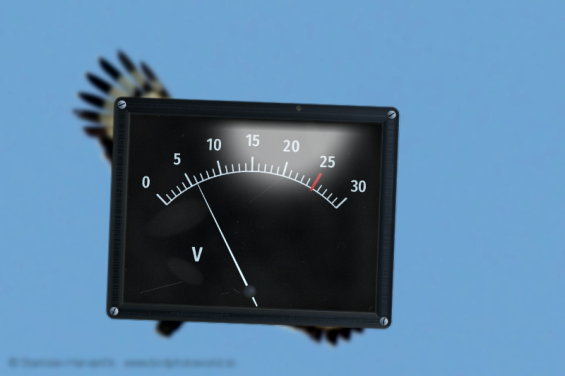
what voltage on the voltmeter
6 V
